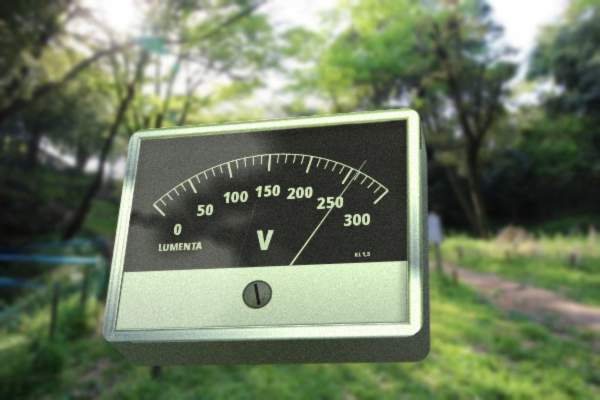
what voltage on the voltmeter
260 V
